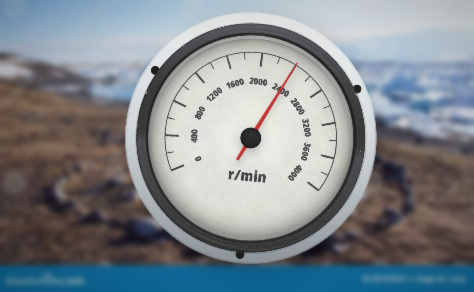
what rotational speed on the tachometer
2400 rpm
